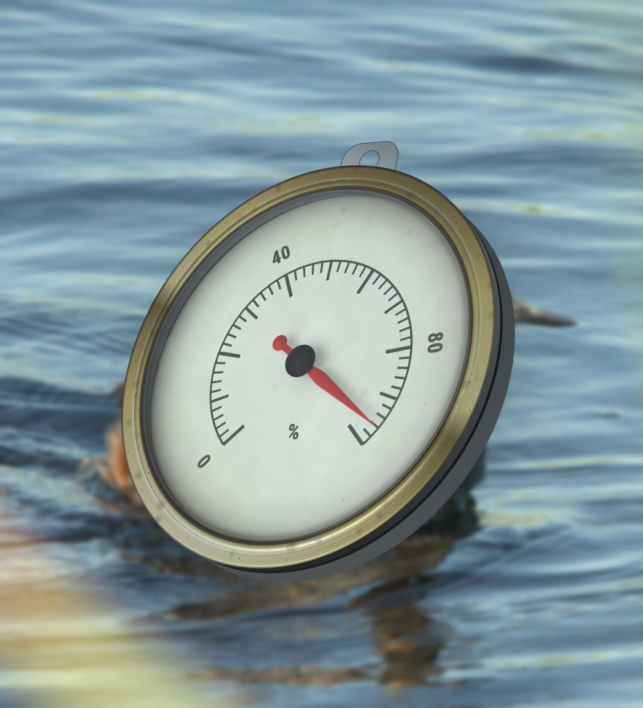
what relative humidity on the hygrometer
96 %
